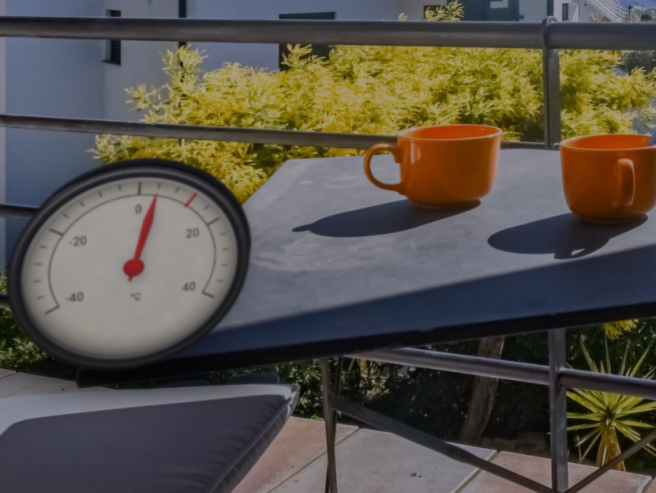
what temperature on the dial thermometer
4 °C
